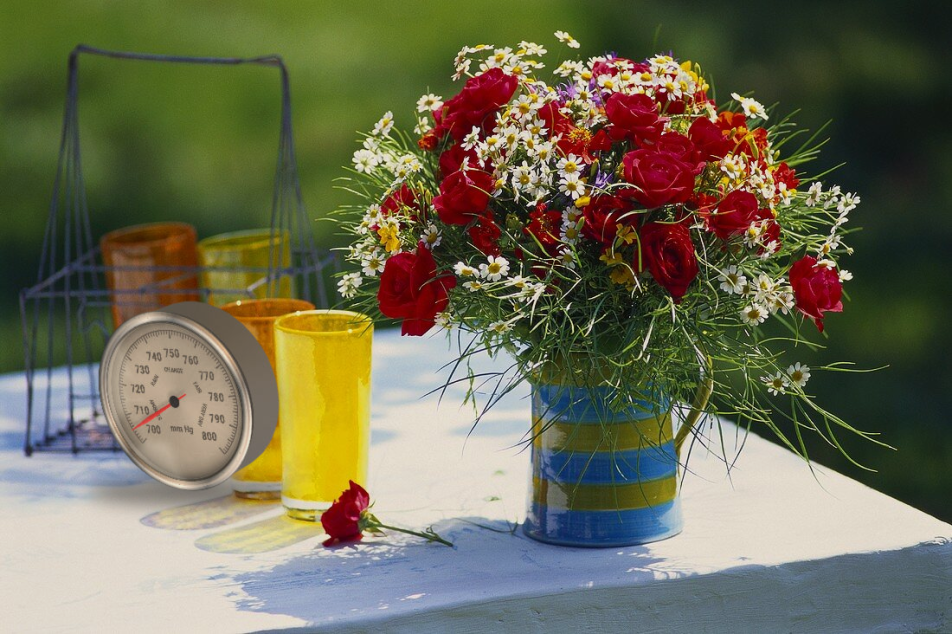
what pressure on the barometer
705 mmHg
